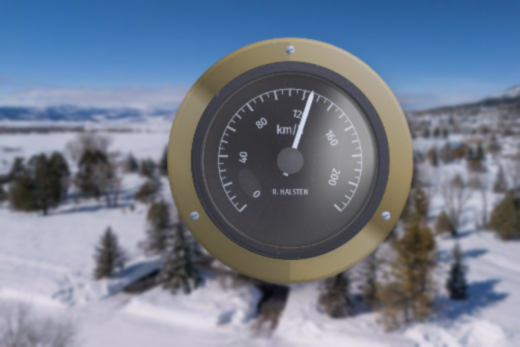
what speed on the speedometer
125 km/h
